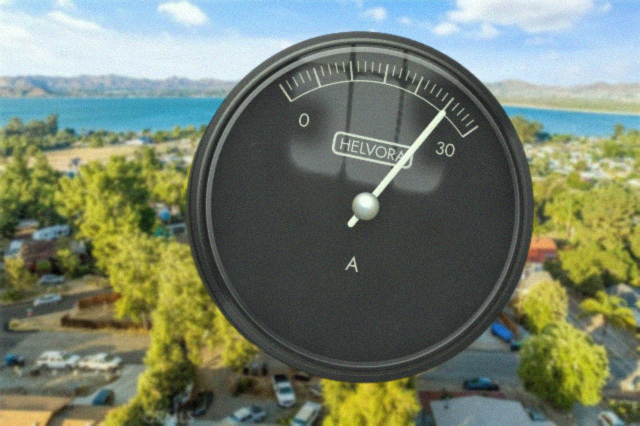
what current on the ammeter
25 A
